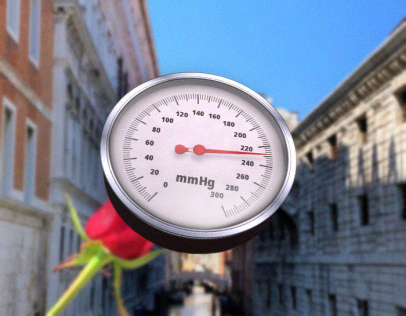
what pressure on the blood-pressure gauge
230 mmHg
